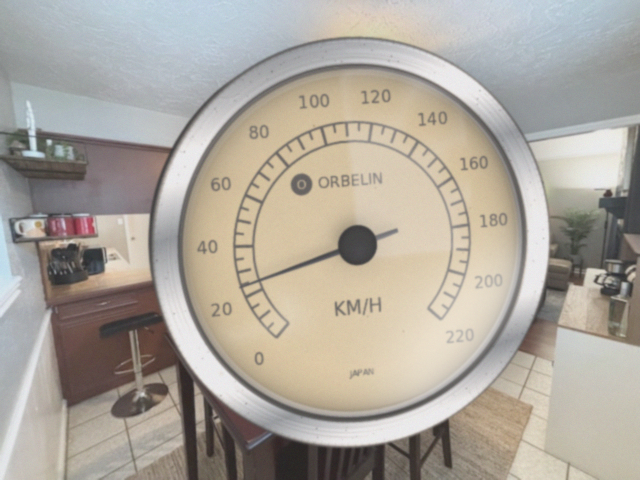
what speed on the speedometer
25 km/h
